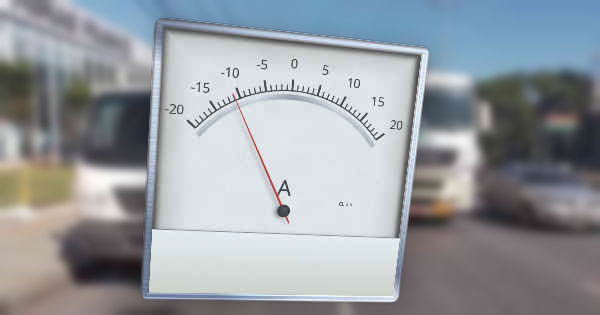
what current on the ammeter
-11 A
